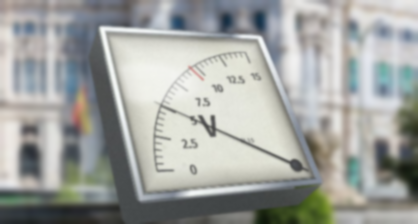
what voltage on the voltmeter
5 V
